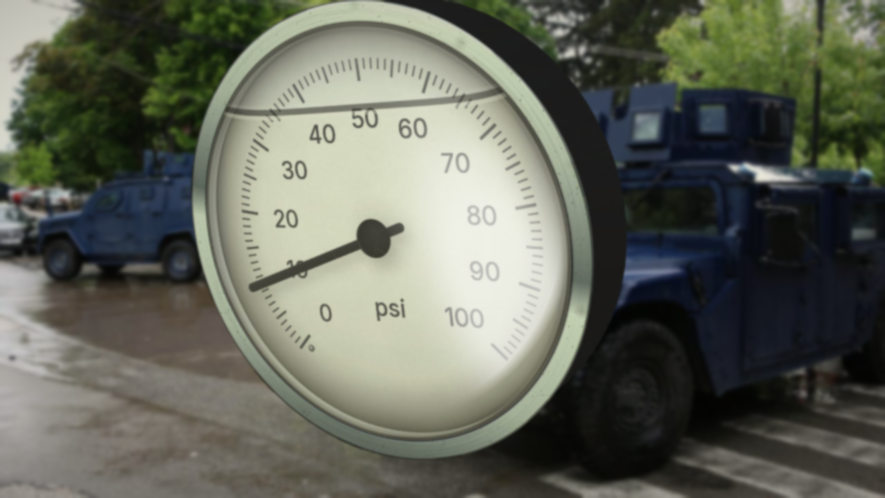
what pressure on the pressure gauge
10 psi
